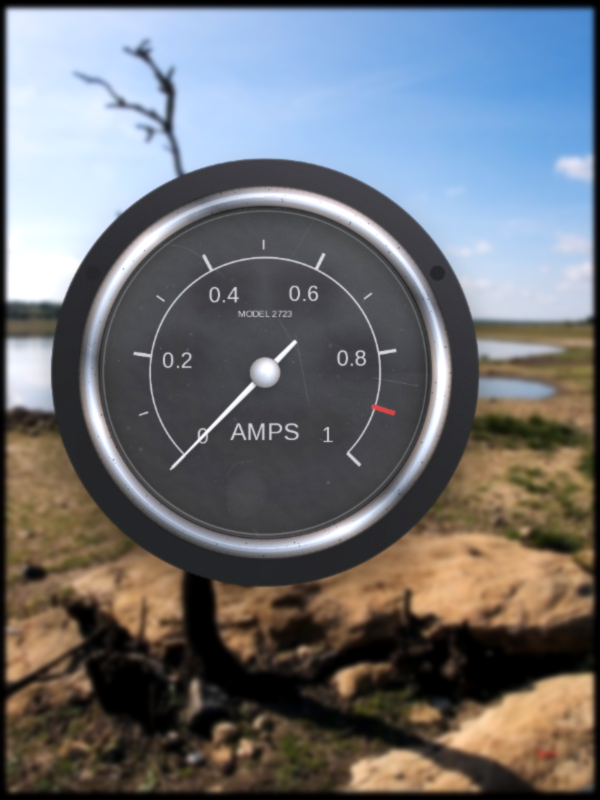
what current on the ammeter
0 A
